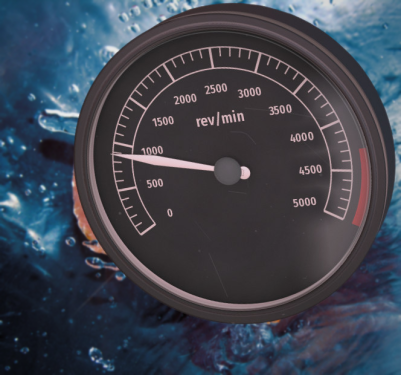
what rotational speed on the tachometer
900 rpm
